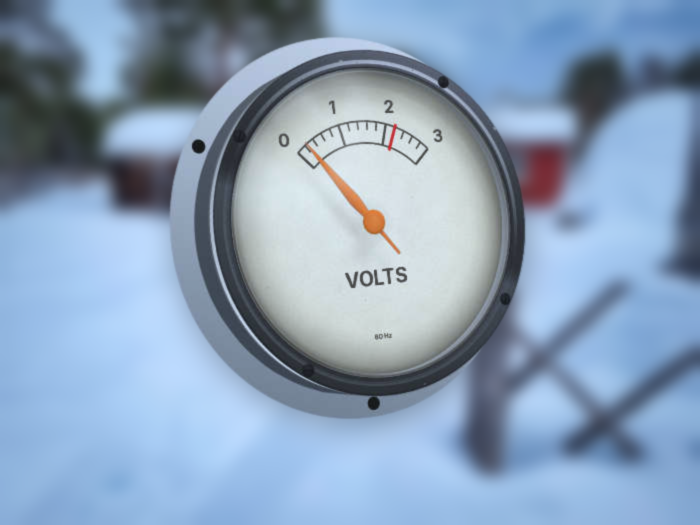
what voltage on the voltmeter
0.2 V
